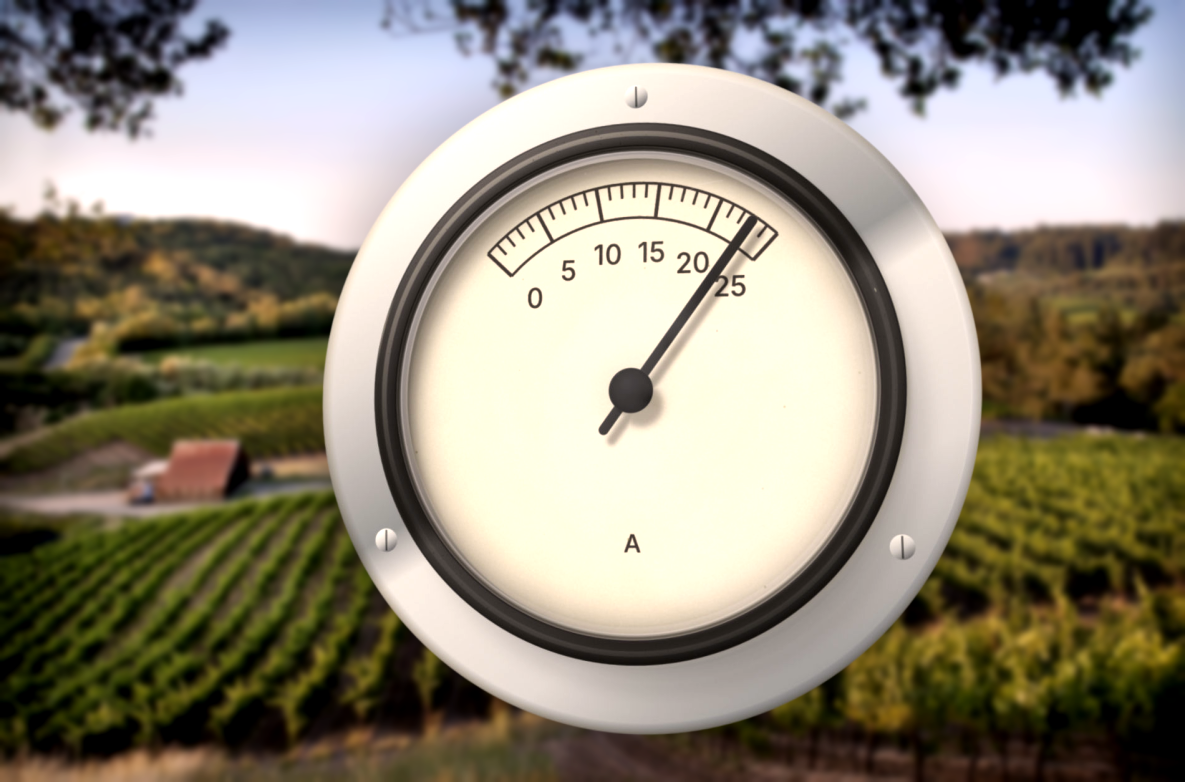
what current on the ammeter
23 A
